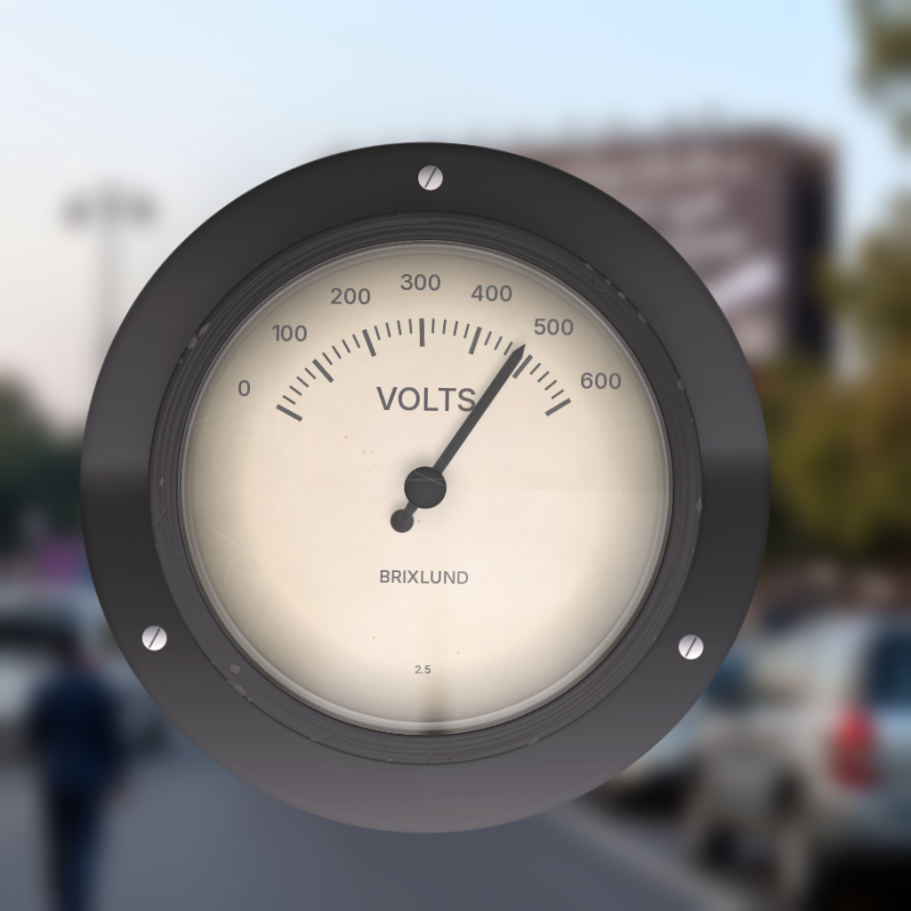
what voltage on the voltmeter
480 V
